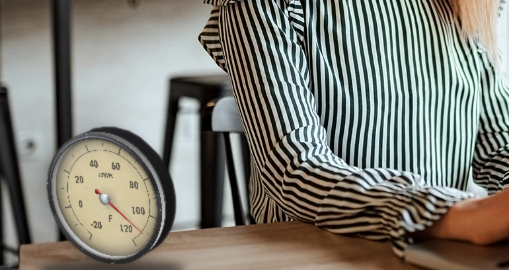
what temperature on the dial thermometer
110 °F
